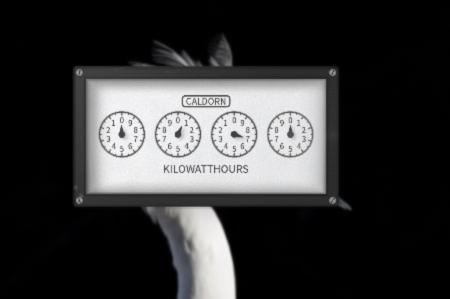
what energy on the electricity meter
70 kWh
